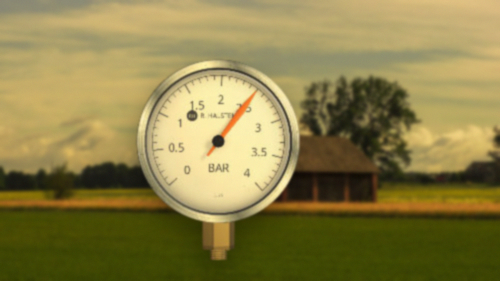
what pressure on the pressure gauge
2.5 bar
